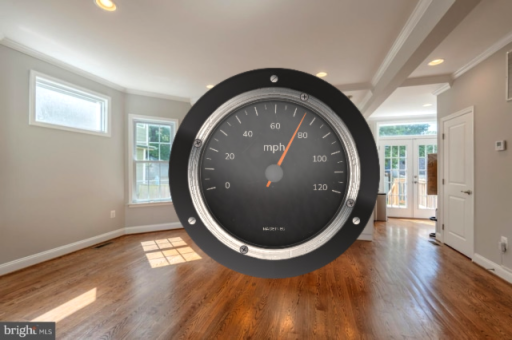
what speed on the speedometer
75 mph
